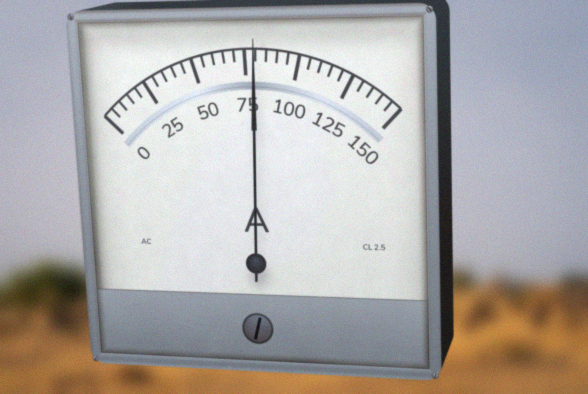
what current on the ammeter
80 A
